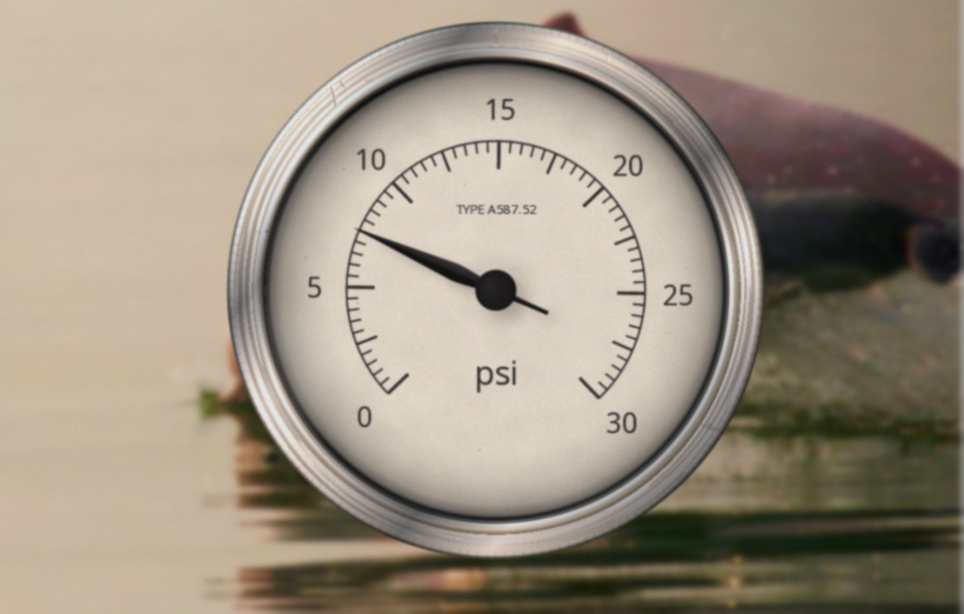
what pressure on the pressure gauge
7.5 psi
